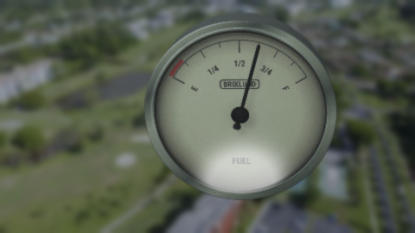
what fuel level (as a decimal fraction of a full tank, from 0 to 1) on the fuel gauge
0.625
